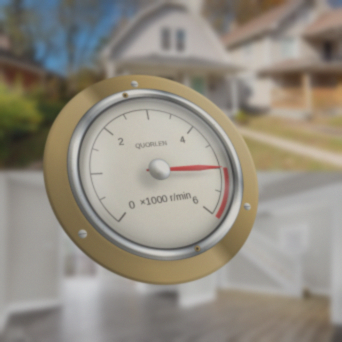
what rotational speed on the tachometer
5000 rpm
